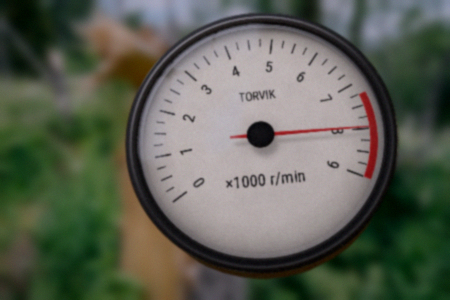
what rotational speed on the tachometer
8000 rpm
